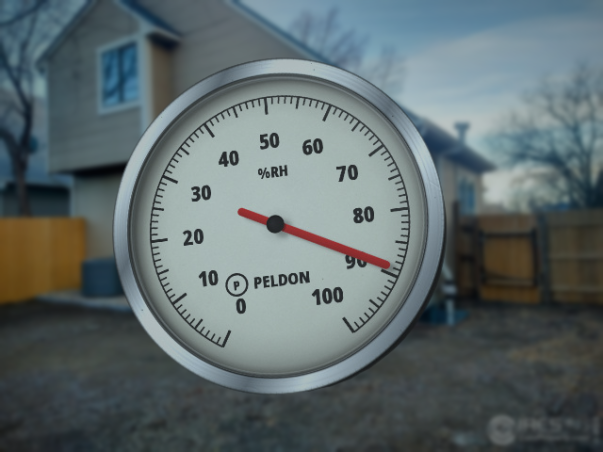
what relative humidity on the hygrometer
89 %
